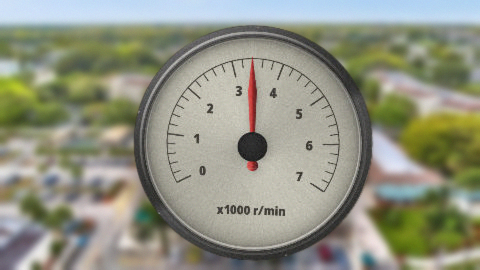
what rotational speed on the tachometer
3400 rpm
